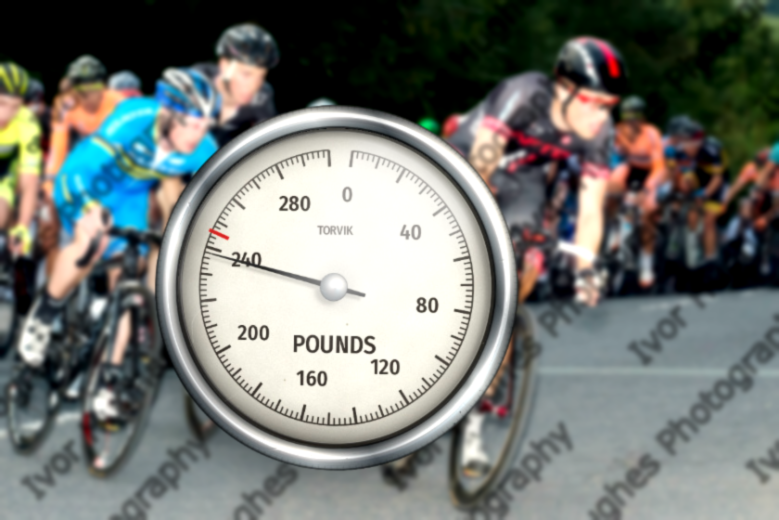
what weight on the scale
238 lb
